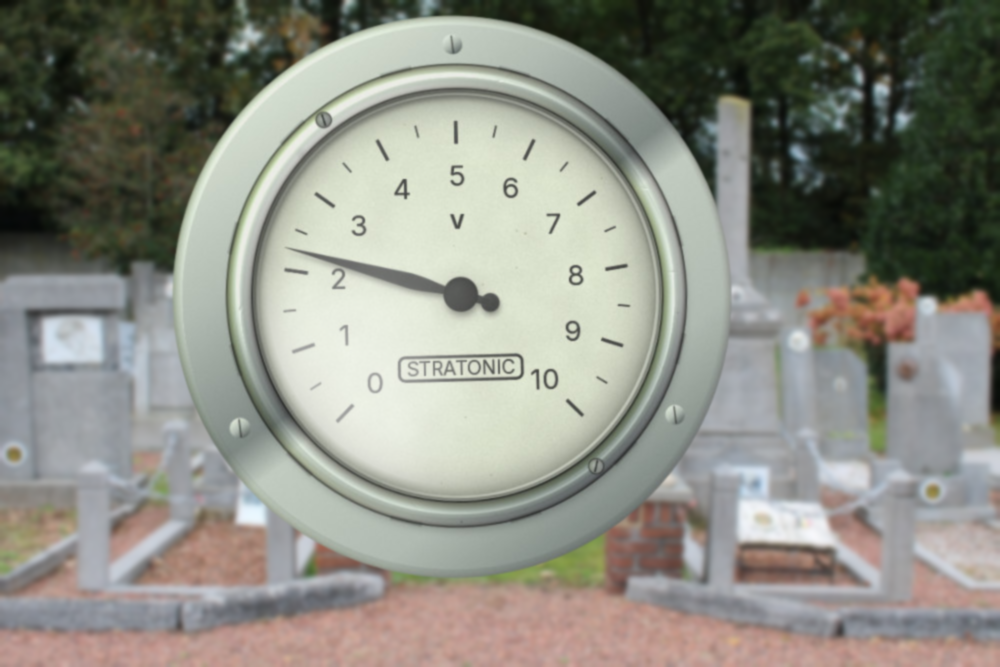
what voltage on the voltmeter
2.25 V
